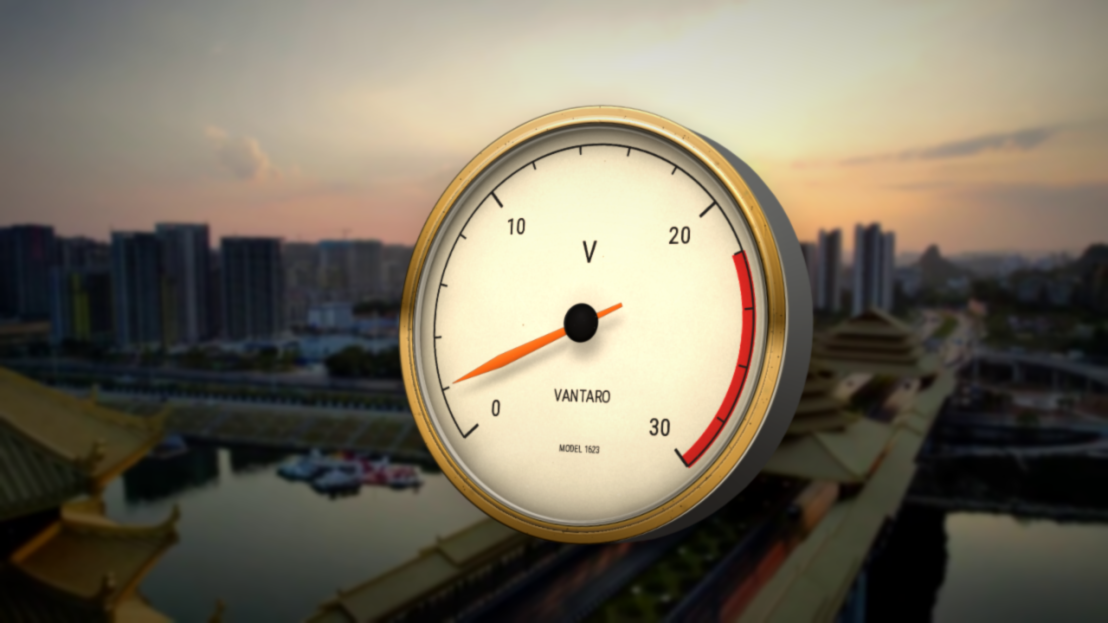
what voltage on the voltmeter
2 V
